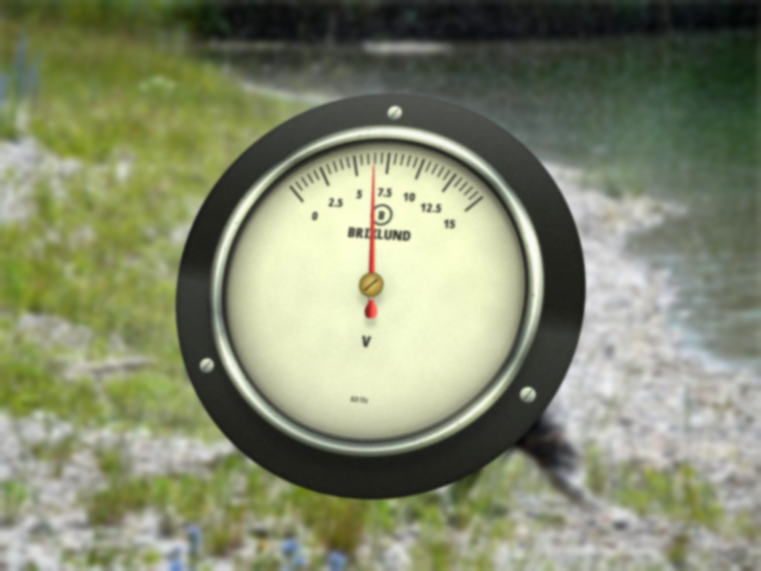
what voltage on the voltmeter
6.5 V
